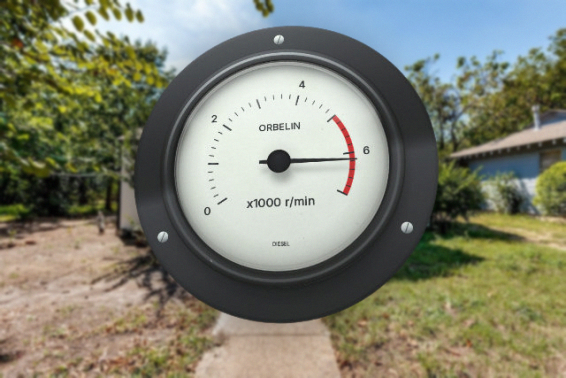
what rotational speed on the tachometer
6200 rpm
